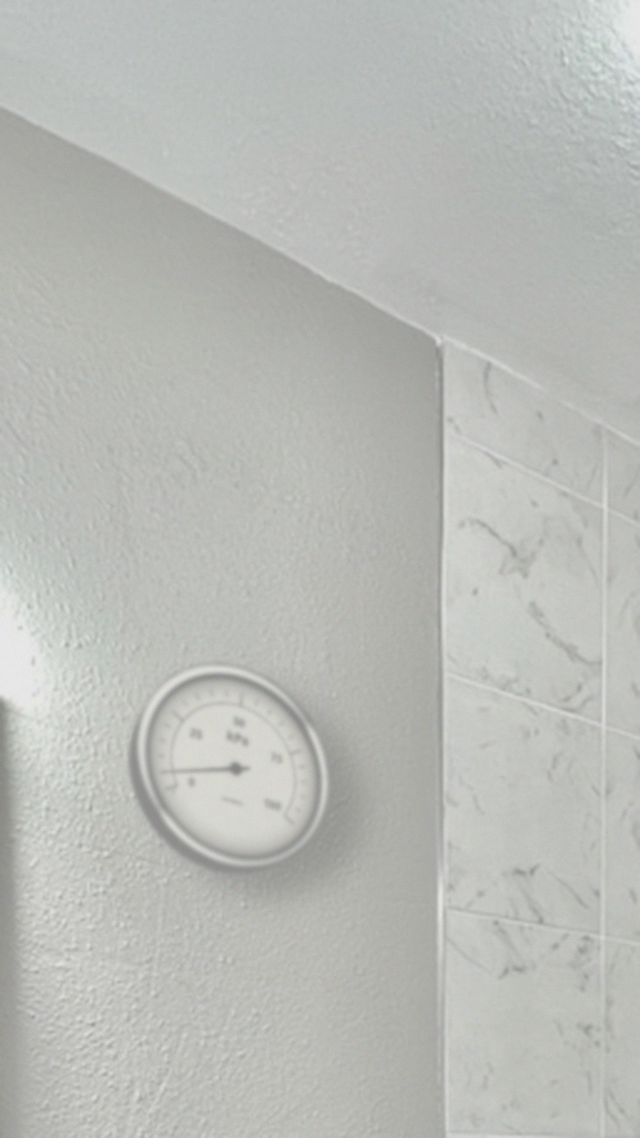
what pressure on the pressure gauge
5 kPa
